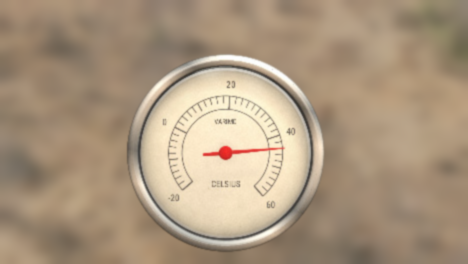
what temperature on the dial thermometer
44 °C
